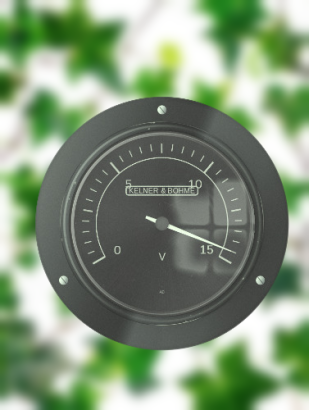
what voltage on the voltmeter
14.5 V
